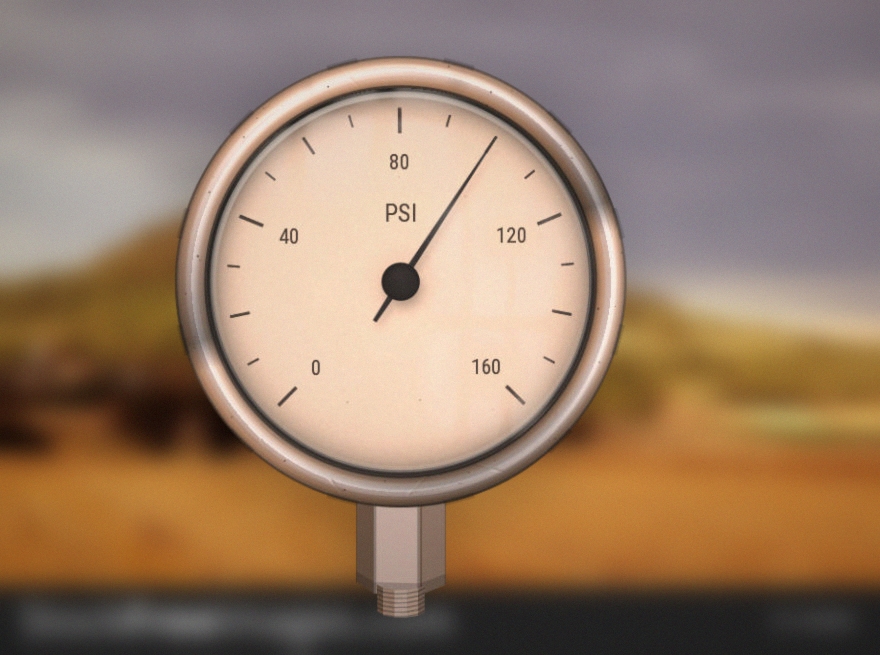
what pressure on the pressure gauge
100 psi
